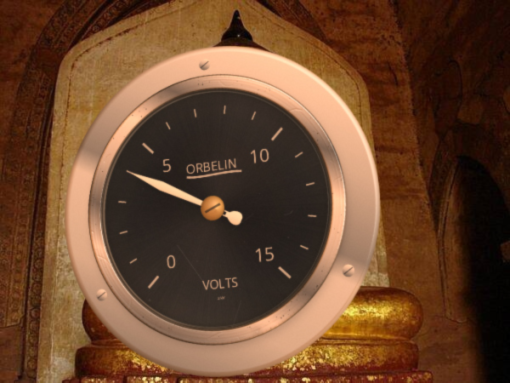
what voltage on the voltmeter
4 V
